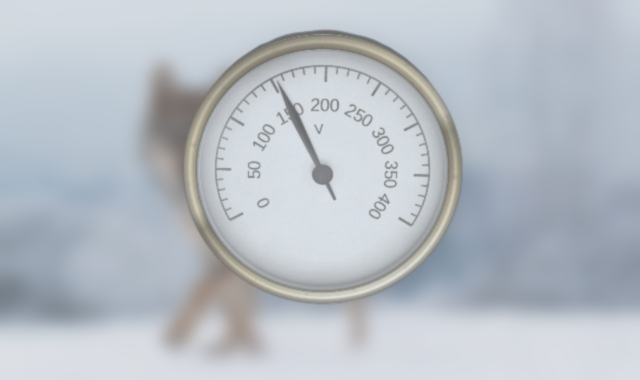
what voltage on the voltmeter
155 V
